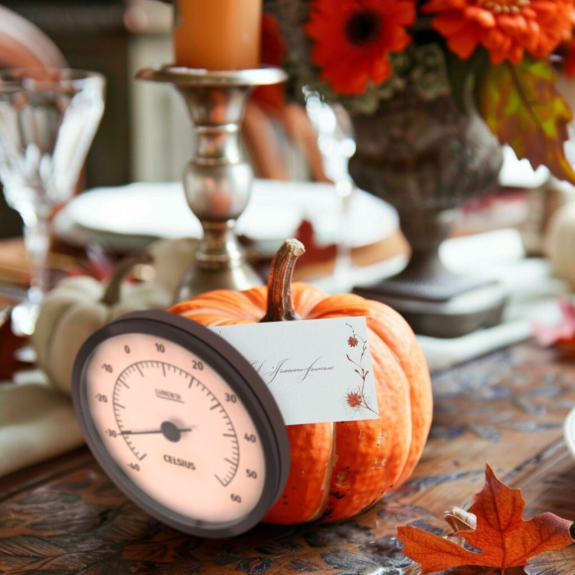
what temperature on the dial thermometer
-30 °C
